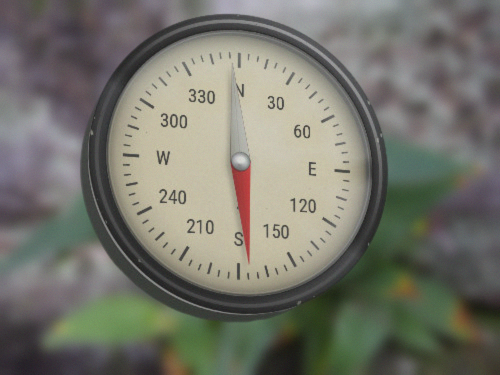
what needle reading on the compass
175 °
